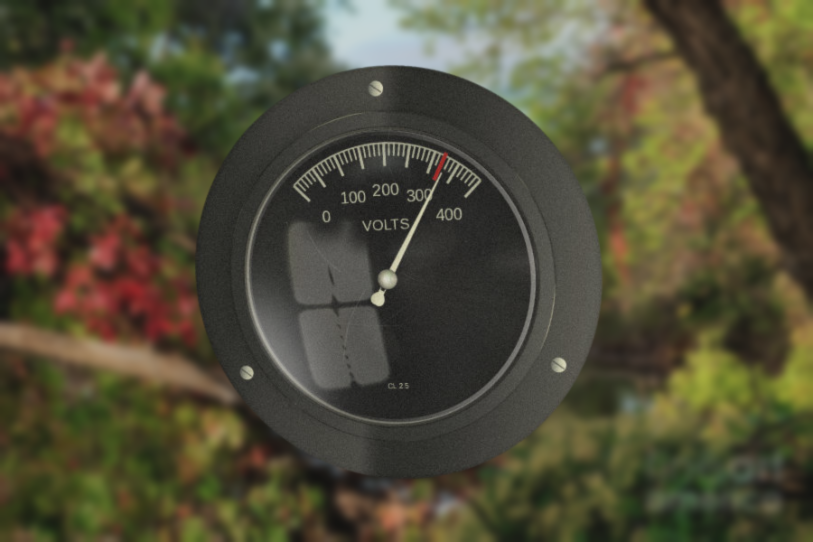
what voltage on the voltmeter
330 V
